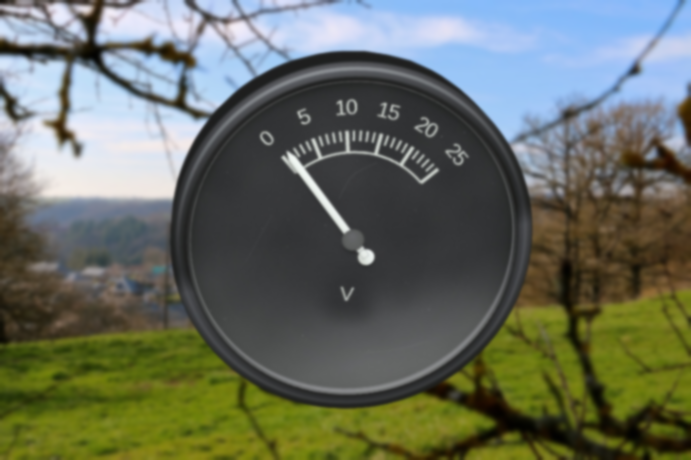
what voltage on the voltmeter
1 V
